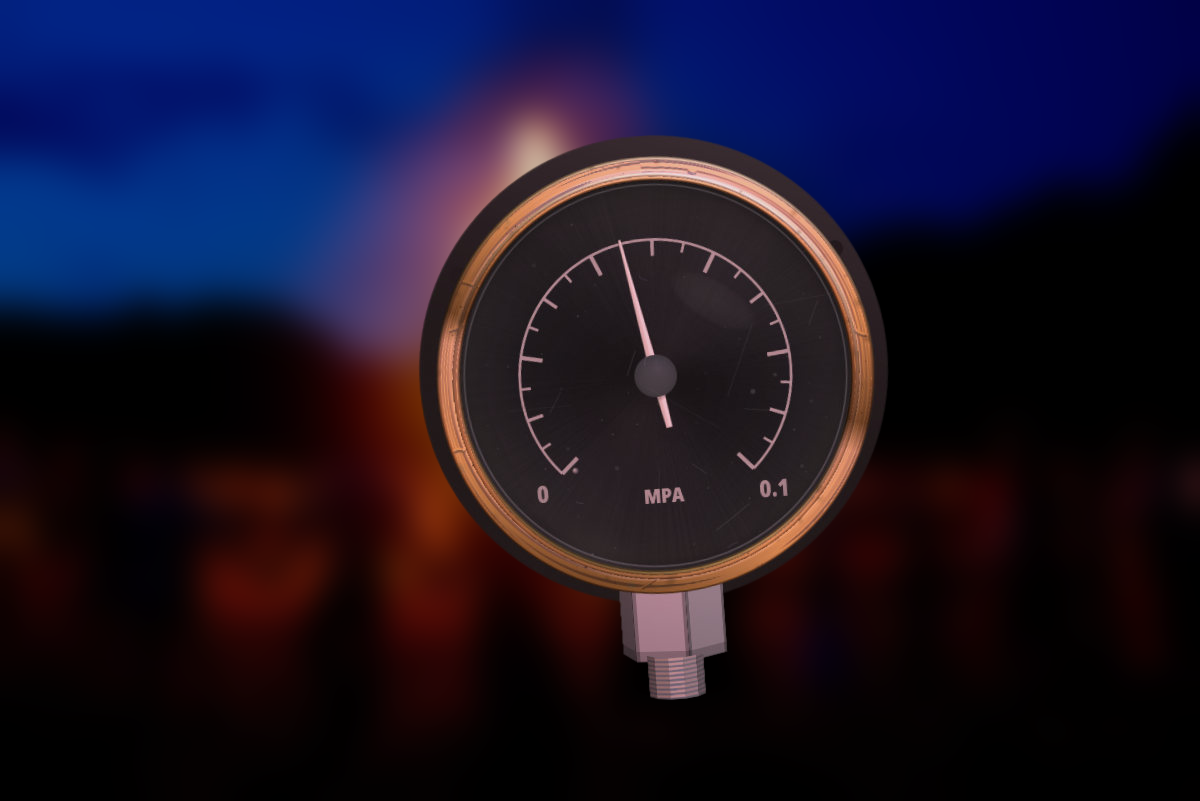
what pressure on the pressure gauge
0.045 MPa
